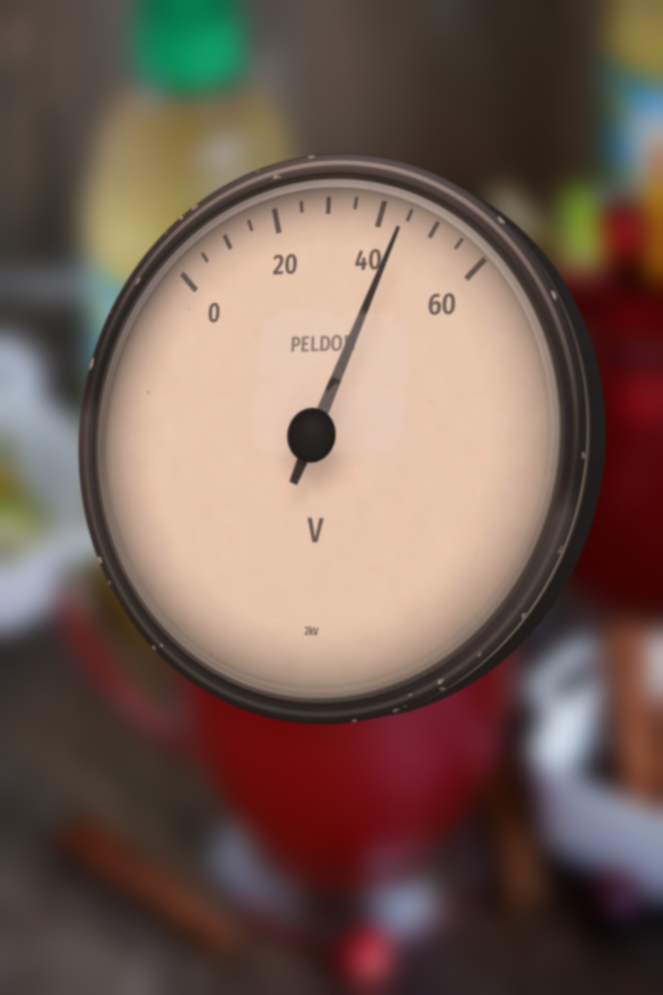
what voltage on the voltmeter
45 V
